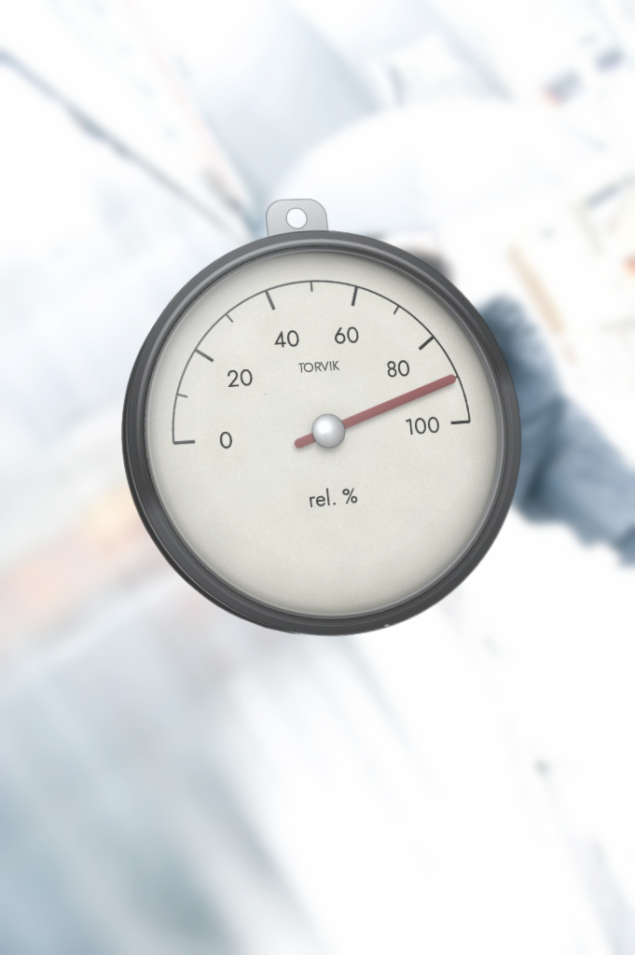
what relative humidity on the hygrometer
90 %
